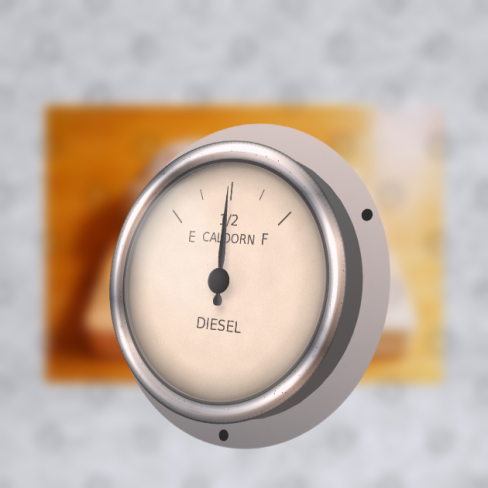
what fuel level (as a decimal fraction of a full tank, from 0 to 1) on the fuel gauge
0.5
